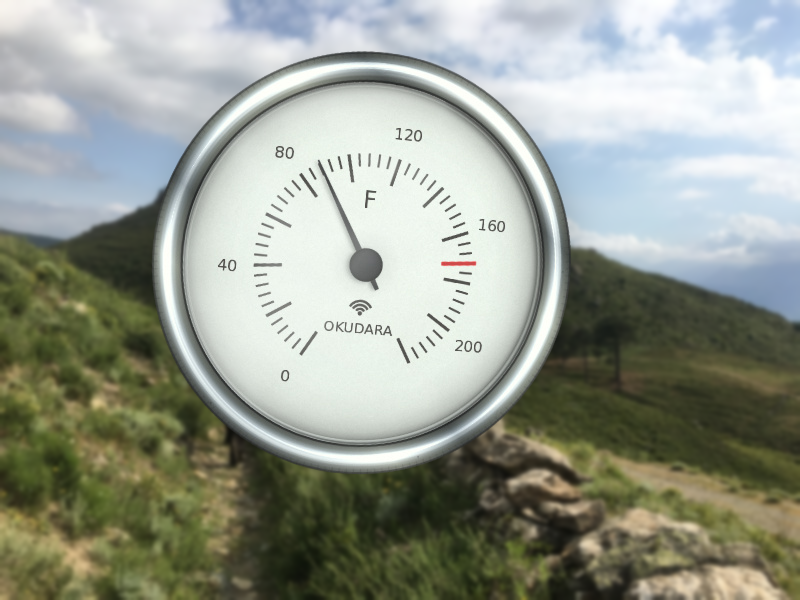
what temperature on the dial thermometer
88 °F
